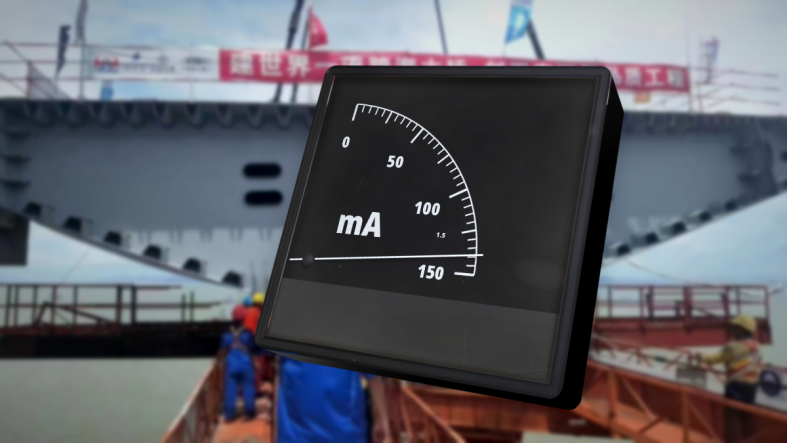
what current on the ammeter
140 mA
